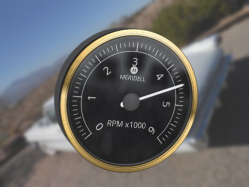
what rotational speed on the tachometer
4500 rpm
